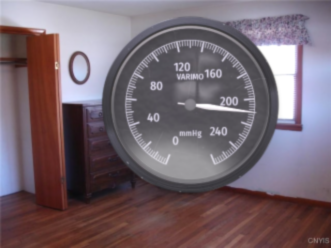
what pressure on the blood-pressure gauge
210 mmHg
